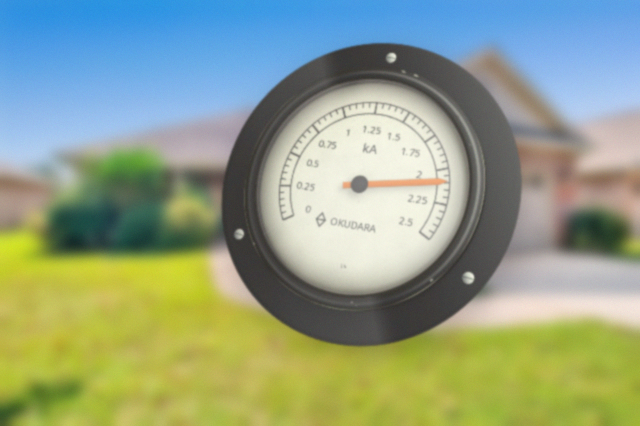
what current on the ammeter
2.1 kA
